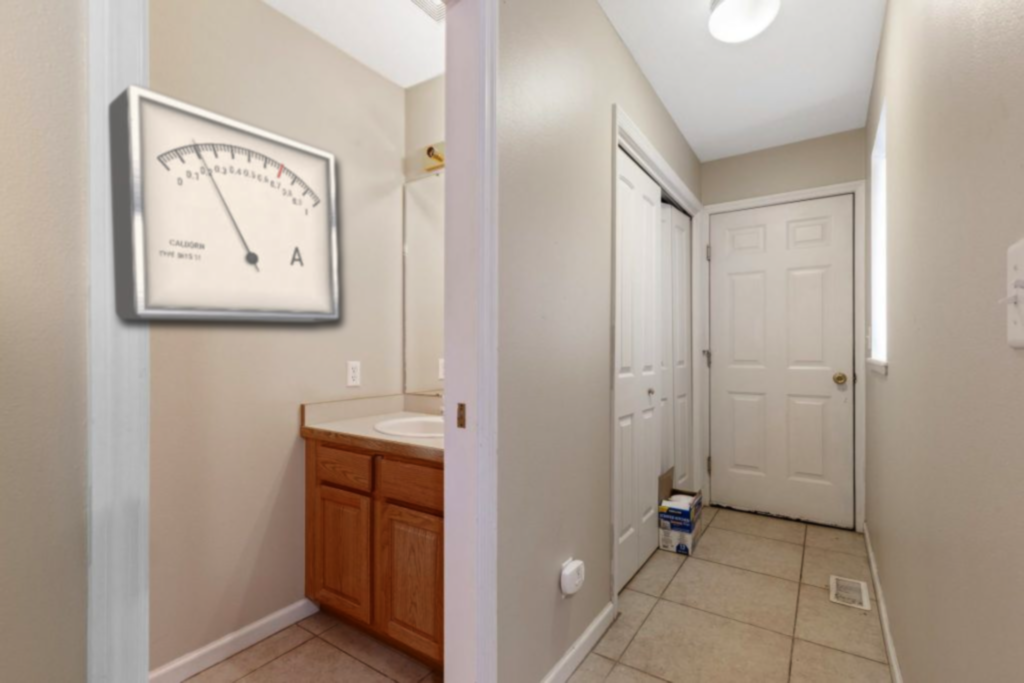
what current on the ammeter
0.2 A
